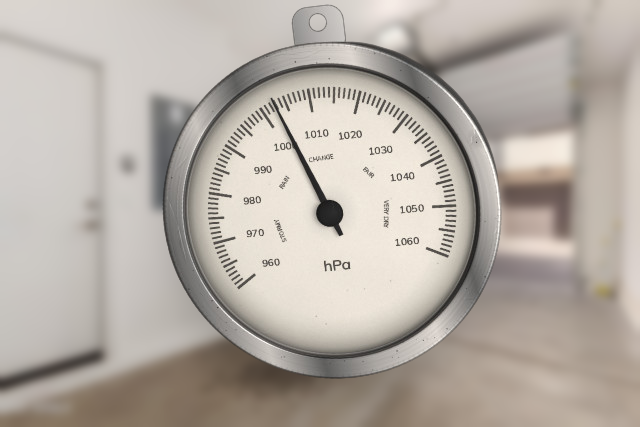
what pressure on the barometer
1003 hPa
